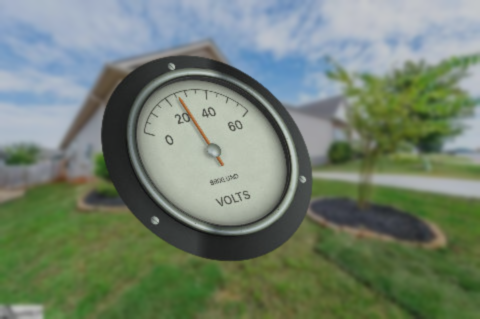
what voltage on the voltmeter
25 V
